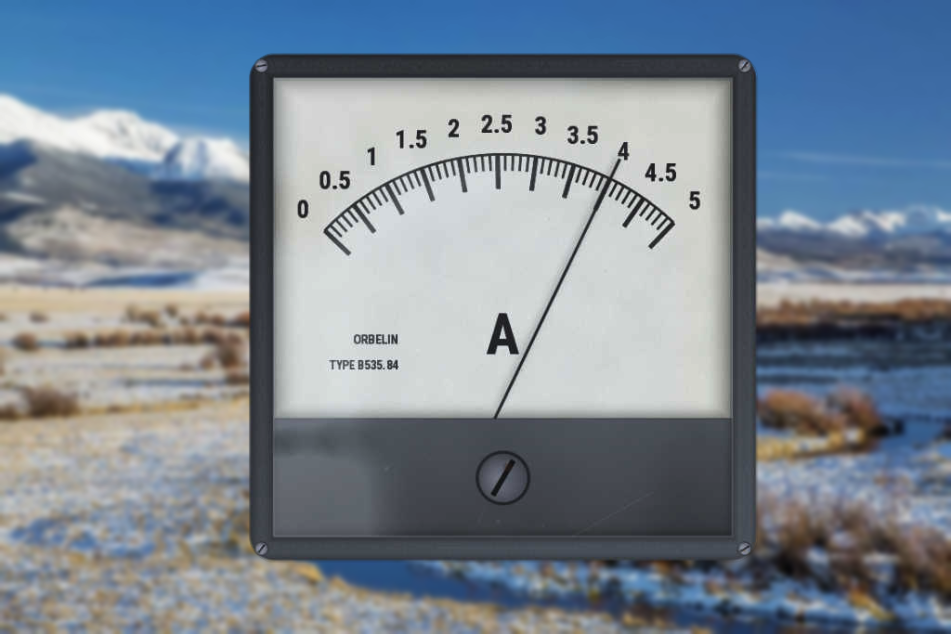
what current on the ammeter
4 A
